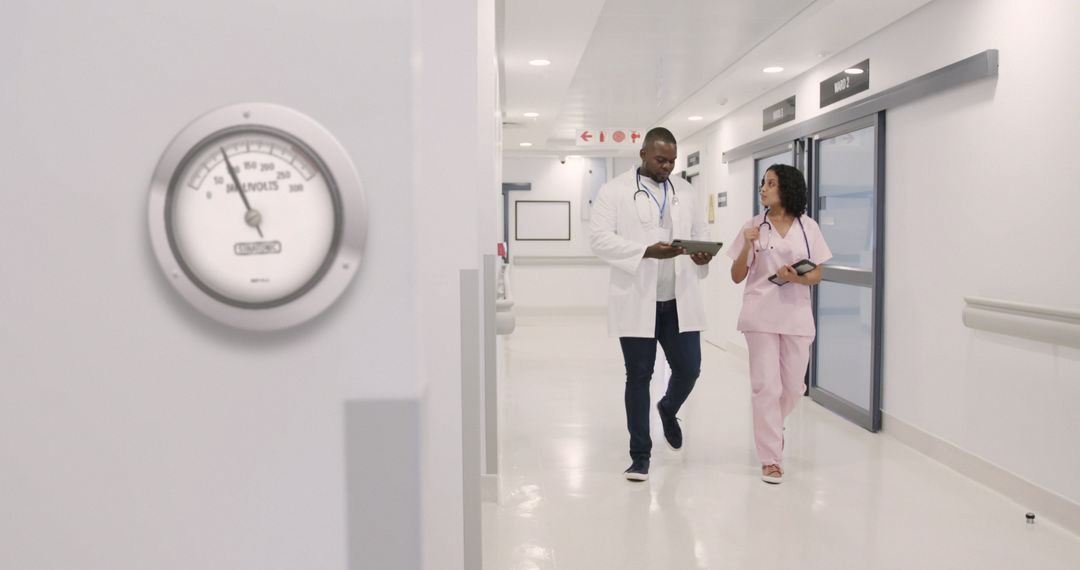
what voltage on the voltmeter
100 mV
